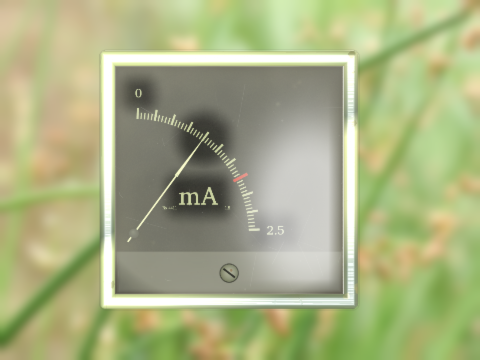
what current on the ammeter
1 mA
